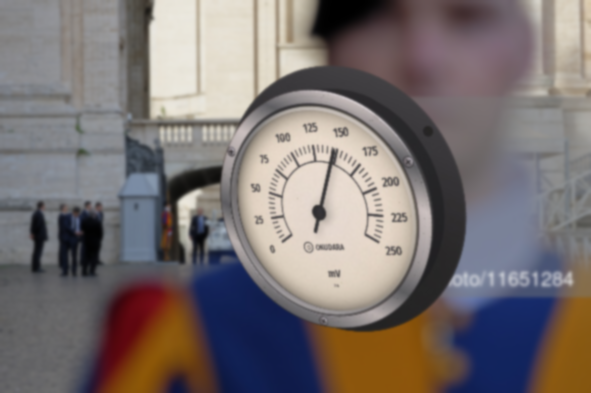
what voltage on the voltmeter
150 mV
